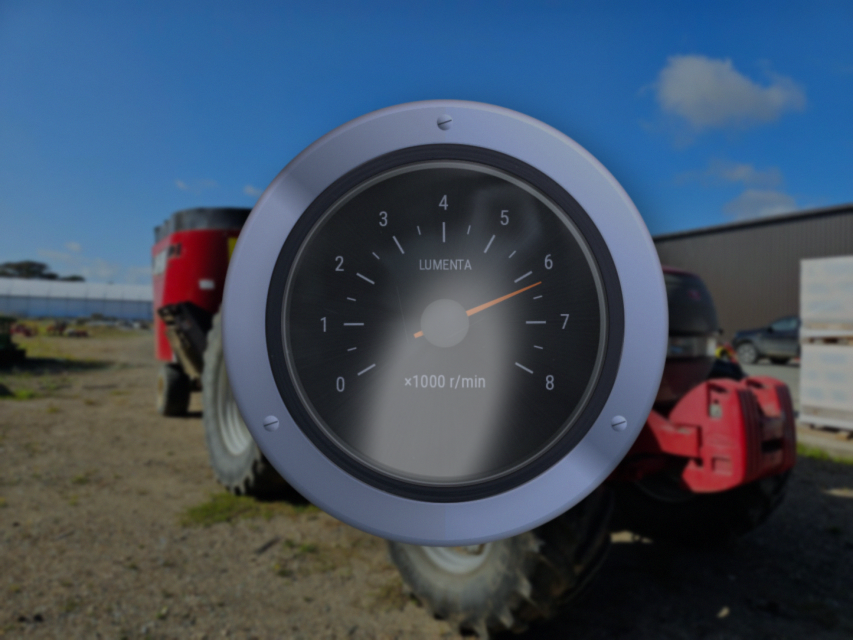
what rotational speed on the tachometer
6250 rpm
